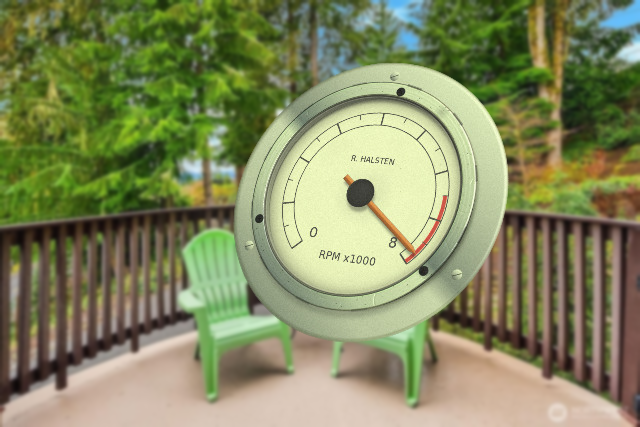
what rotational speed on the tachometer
7750 rpm
